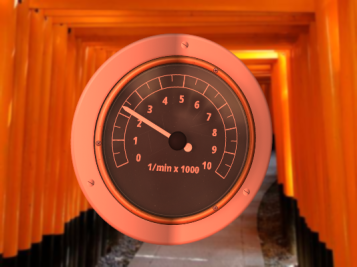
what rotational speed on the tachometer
2250 rpm
